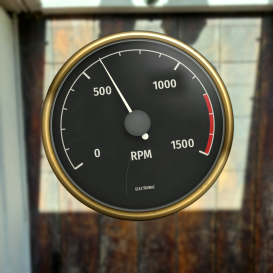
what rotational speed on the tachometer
600 rpm
